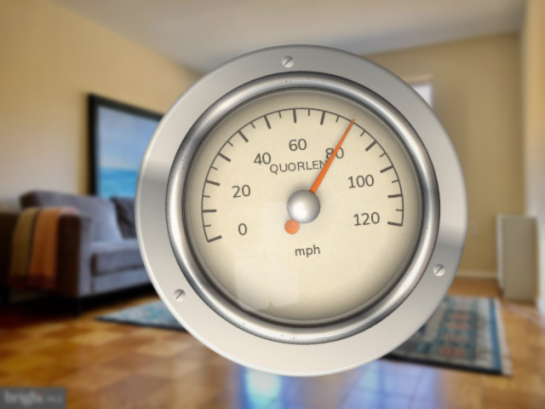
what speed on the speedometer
80 mph
